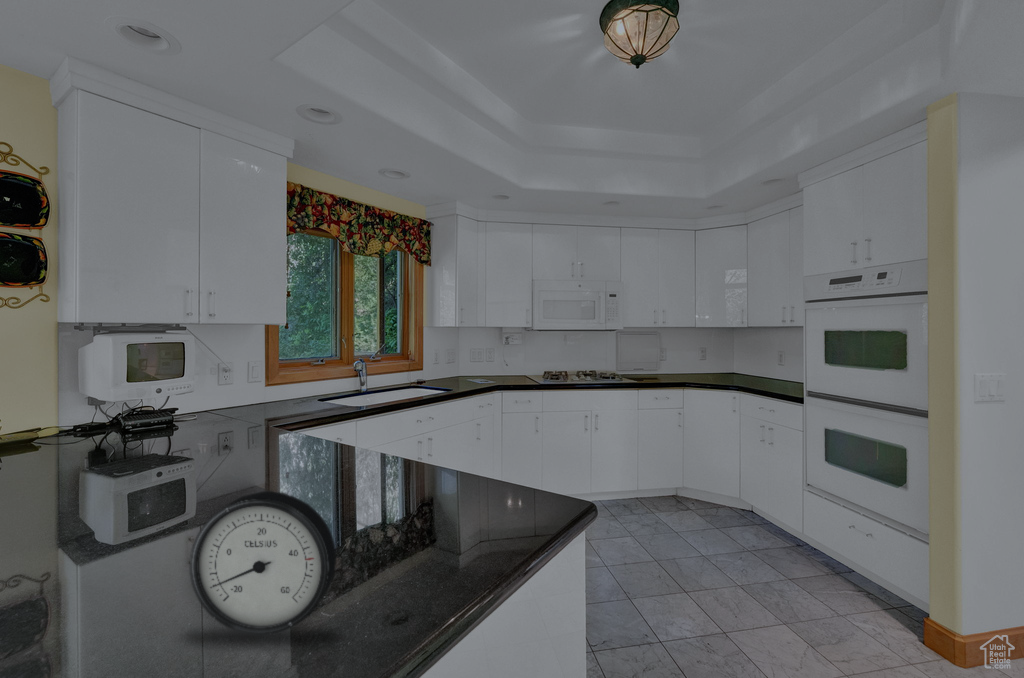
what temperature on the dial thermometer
-14 °C
